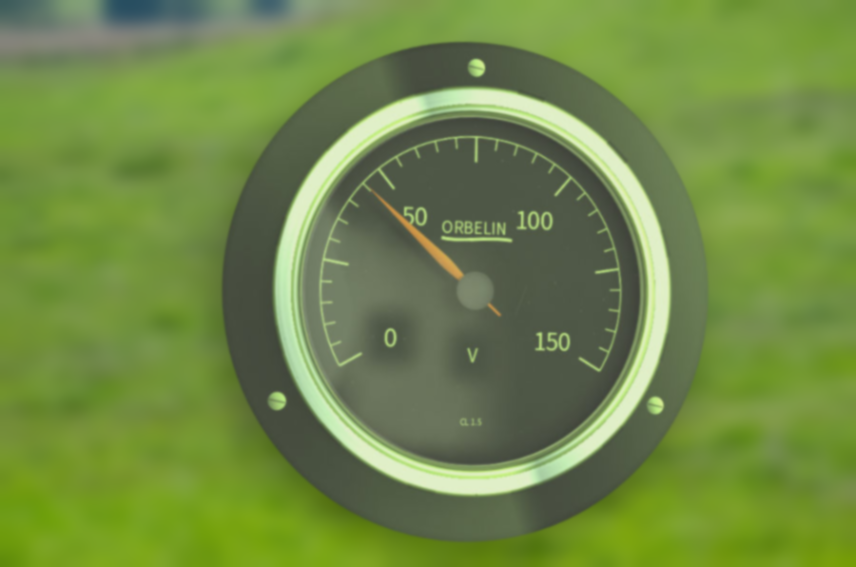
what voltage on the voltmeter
45 V
